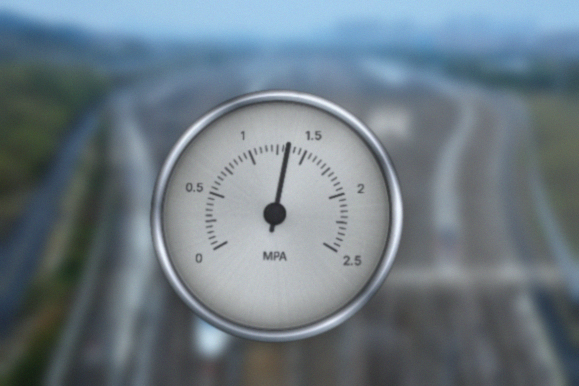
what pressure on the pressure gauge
1.35 MPa
